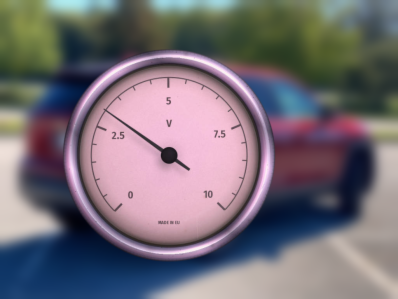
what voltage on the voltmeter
3 V
